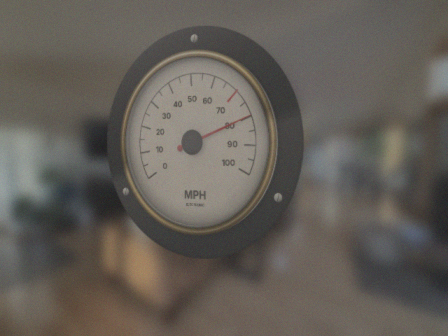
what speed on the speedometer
80 mph
